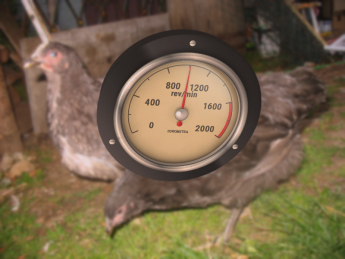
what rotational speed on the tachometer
1000 rpm
